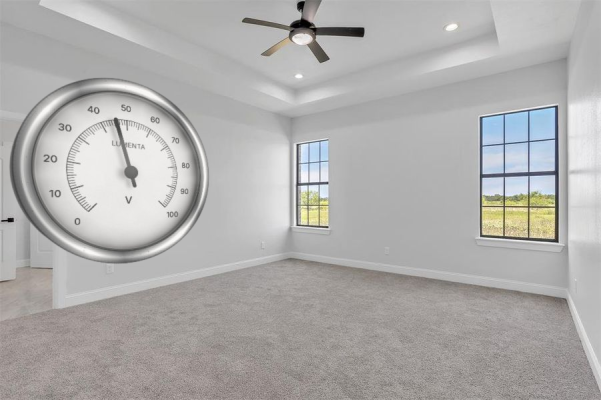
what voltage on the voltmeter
45 V
